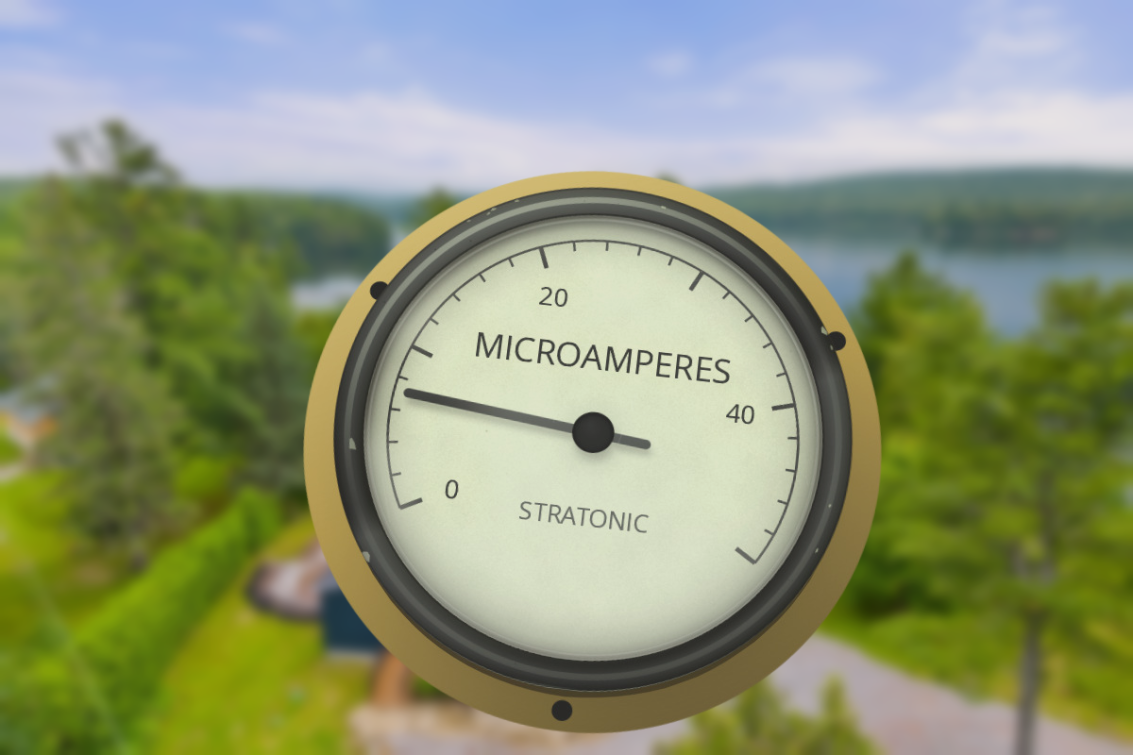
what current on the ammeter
7 µA
